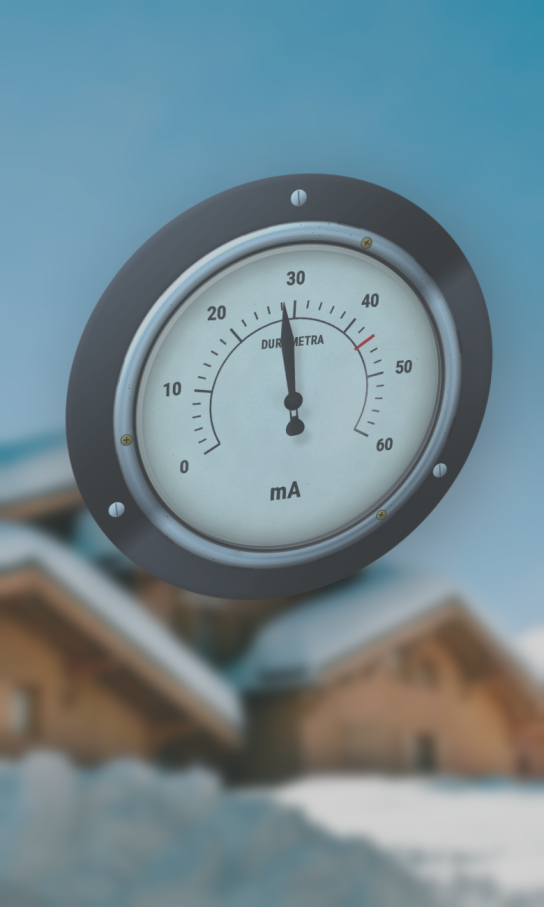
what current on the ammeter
28 mA
